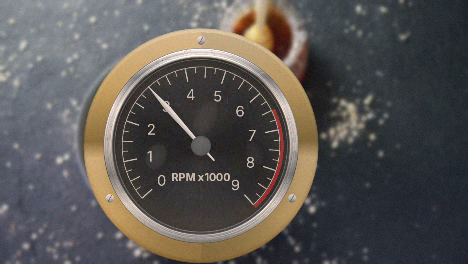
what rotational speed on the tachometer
3000 rpm
